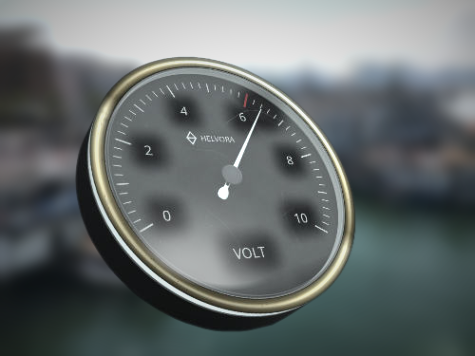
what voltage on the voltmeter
6.4 V
